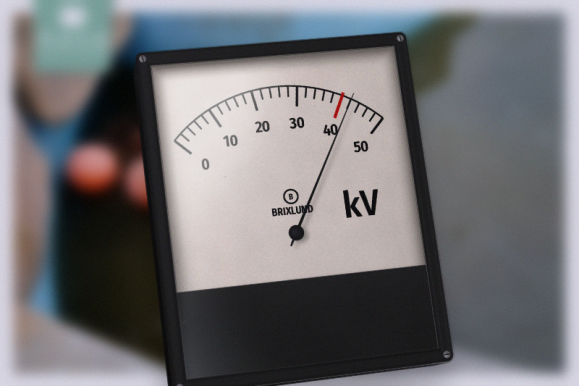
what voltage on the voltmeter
42 kV
